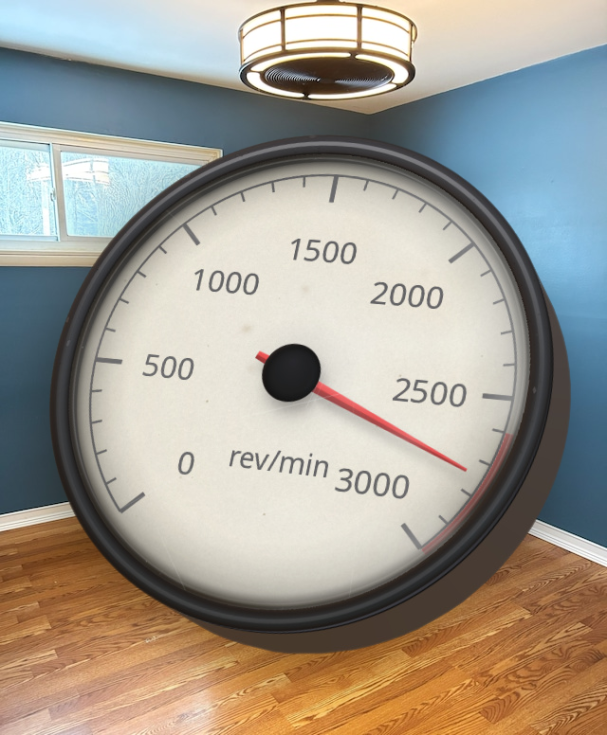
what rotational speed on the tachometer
2750 rpm
